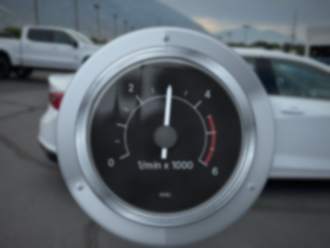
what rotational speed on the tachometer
3000 rpm
